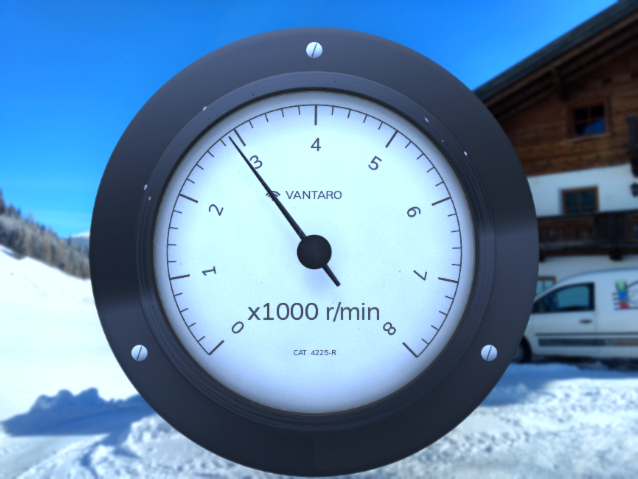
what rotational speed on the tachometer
2900 rpm
